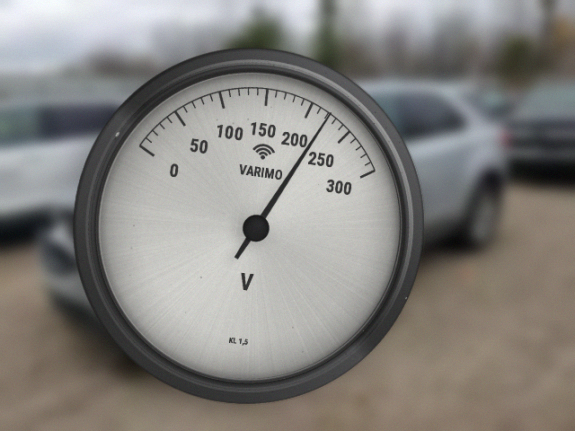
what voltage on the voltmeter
220 V
